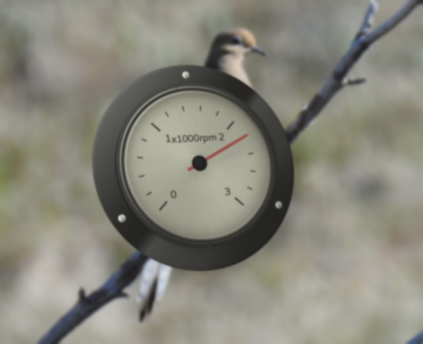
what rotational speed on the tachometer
2200 rpm
